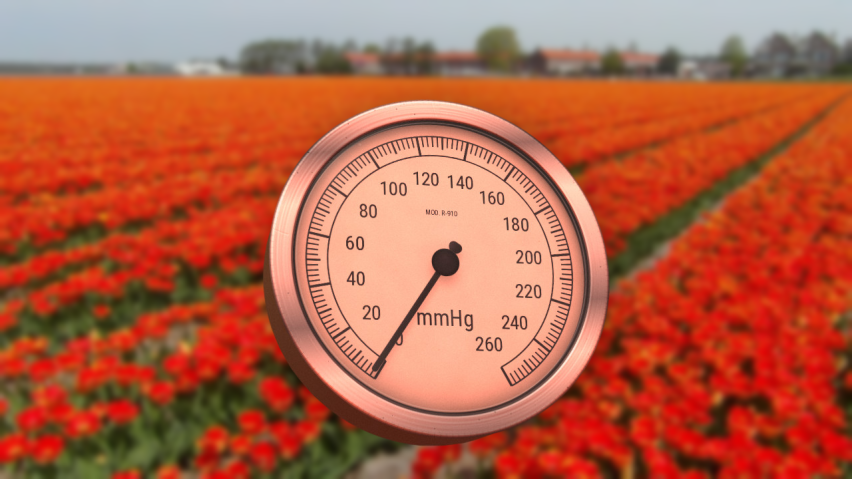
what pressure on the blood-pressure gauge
2 mmHg
